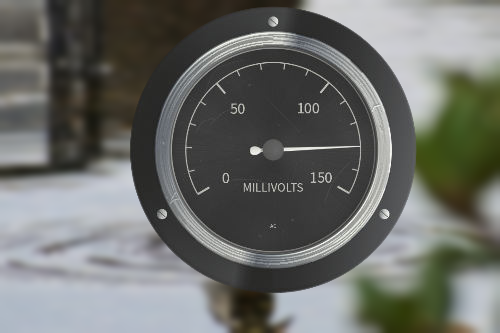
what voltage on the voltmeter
130 mV
